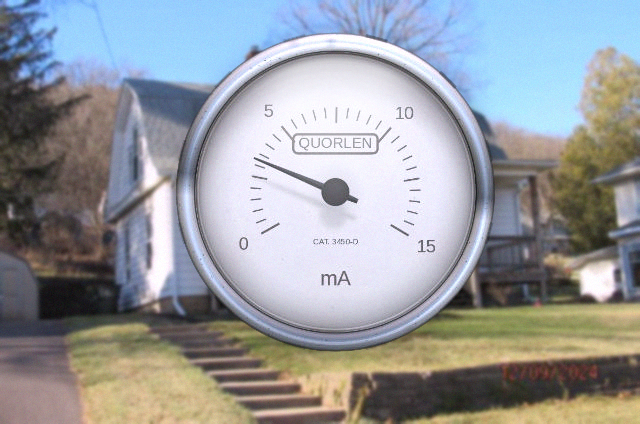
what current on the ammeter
3.25 mA
